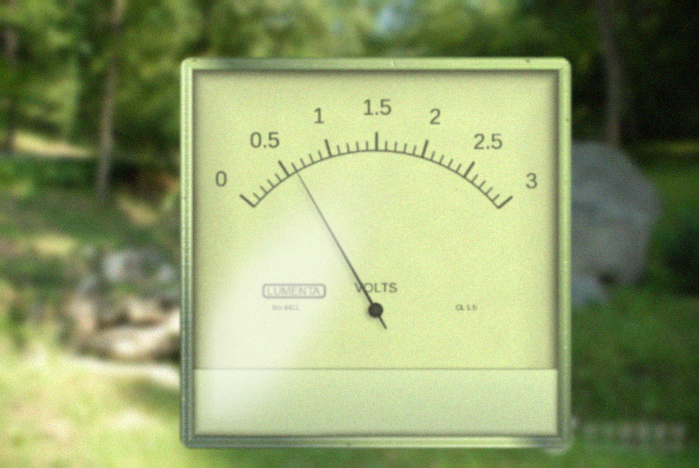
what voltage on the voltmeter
0.6 V
